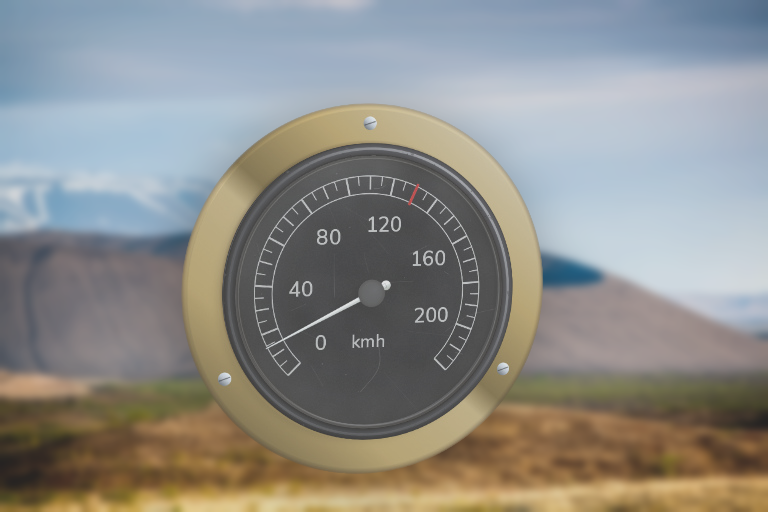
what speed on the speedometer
15 km/h
